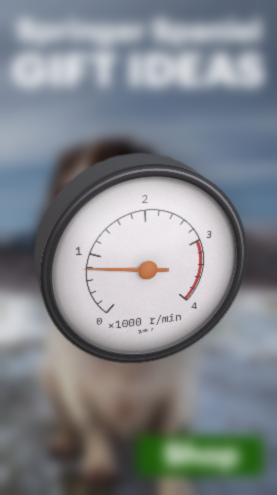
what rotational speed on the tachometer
800 rpm
